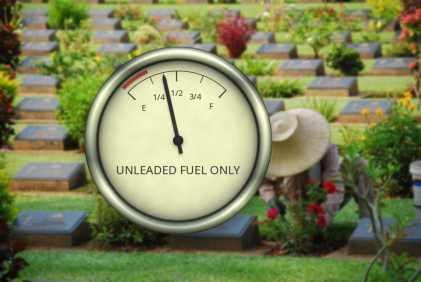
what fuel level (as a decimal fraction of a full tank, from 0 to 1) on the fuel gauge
0.375
